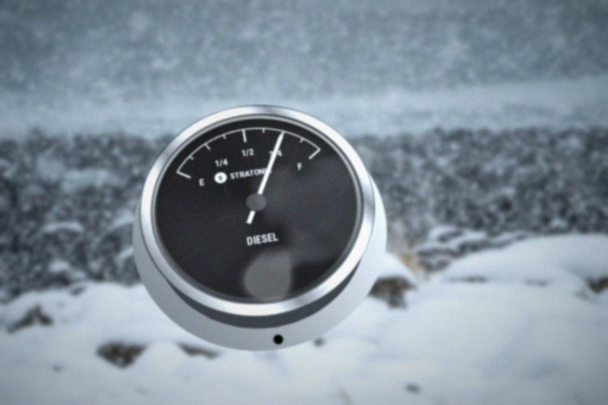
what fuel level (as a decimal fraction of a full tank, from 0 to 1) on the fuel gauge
0.75
